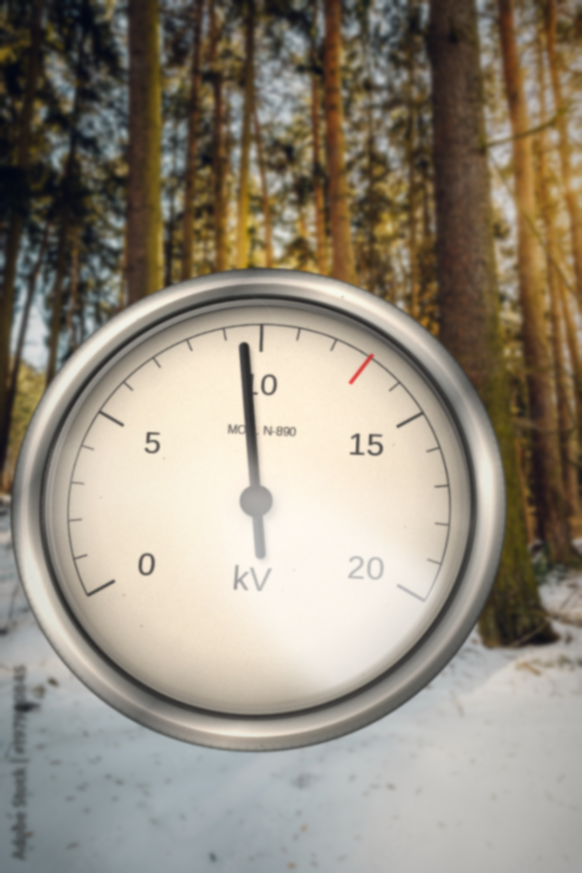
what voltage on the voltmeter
9.5 kV
